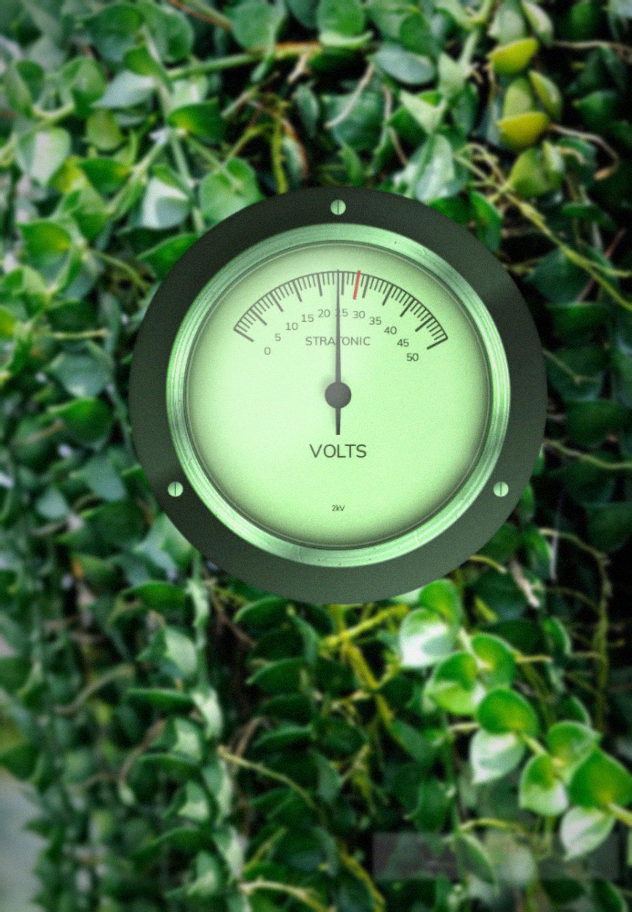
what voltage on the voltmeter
24 V
